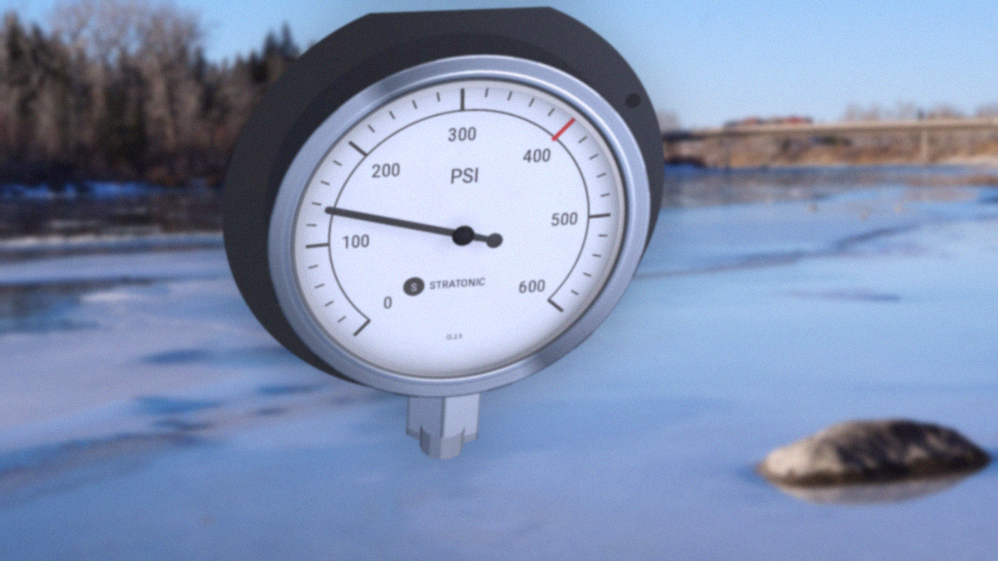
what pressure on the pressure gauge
140 psi
